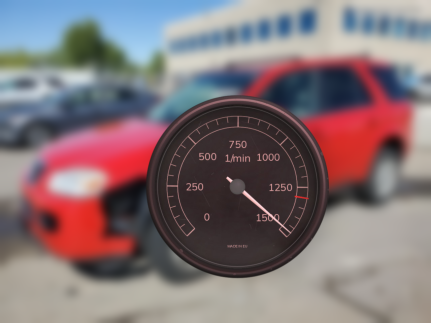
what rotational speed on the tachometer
1475 rpm
